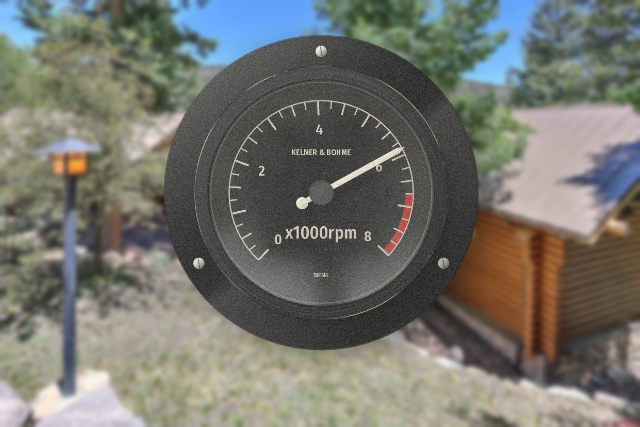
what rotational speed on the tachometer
5875 rpm
